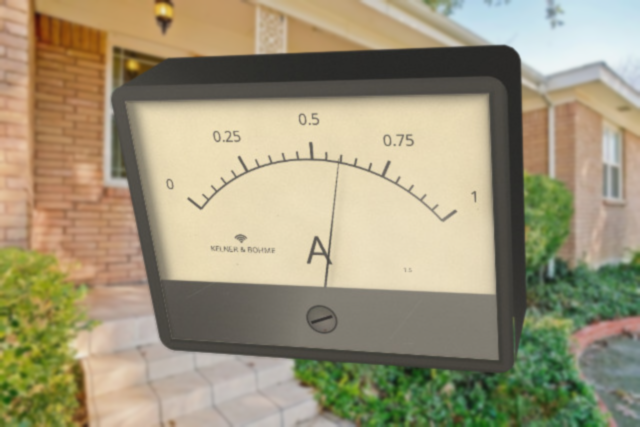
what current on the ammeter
0.6 A
